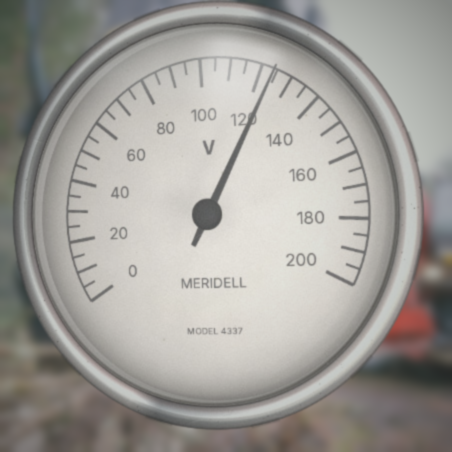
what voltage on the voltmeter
125 V
